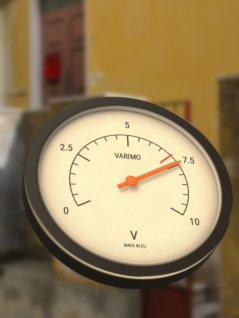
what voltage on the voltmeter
7.5 V
